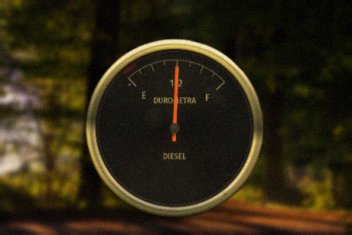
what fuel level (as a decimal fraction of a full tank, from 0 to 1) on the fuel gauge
0.5
